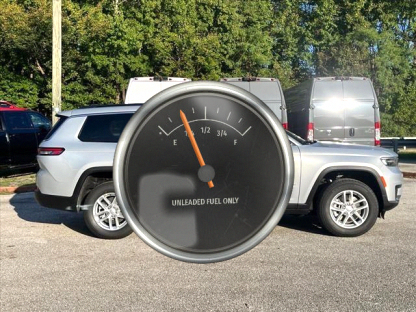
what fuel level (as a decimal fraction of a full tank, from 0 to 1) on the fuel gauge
0.25
